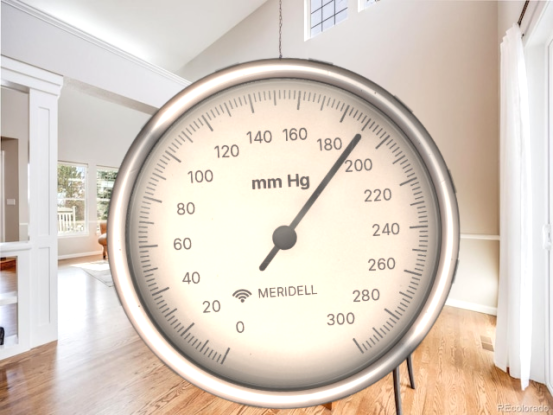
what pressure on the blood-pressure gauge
190 mmHg
